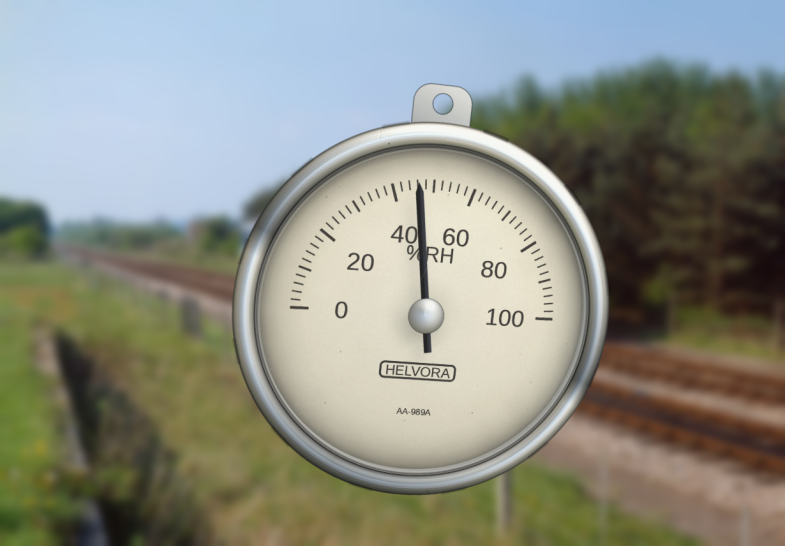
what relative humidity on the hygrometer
46 %
